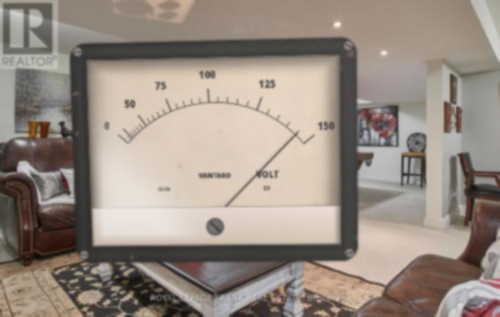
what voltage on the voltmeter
145 V
